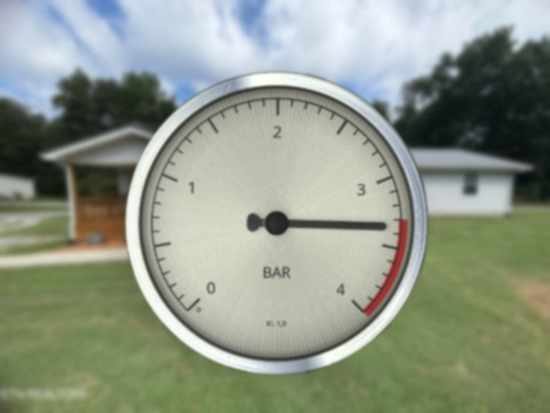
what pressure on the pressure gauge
3.35 bar
